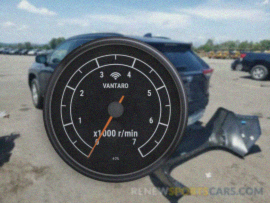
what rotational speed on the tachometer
0 rpm
